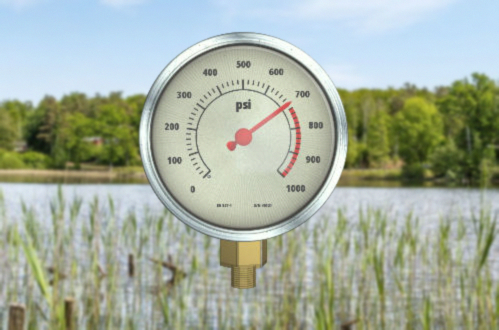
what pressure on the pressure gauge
700 psi
